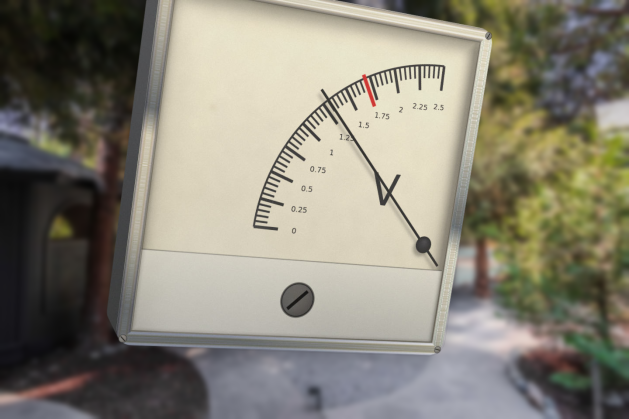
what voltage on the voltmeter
1.3 V
